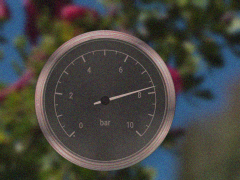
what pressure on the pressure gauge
7.75 bar
